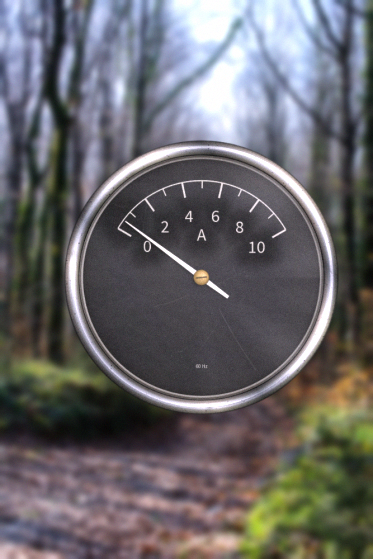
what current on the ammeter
0.5 A
